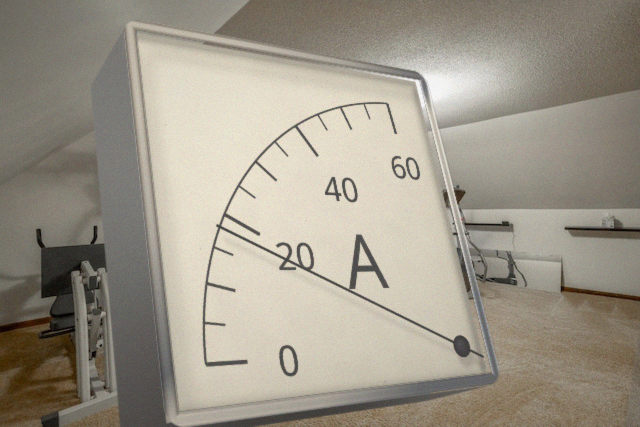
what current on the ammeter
17.5 A
